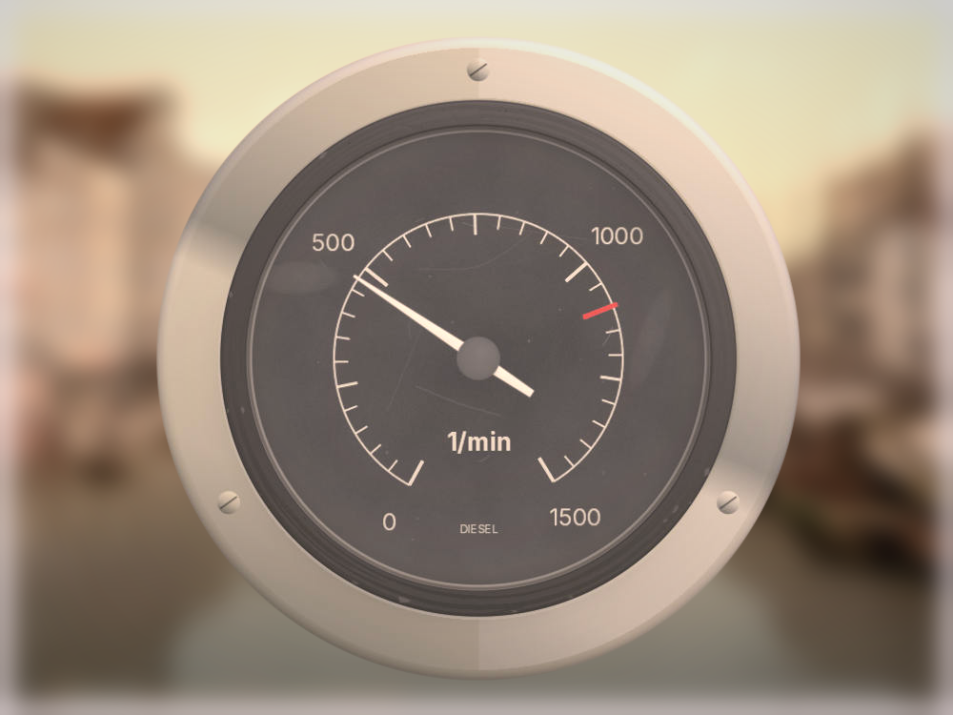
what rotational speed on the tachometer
475 rpm
